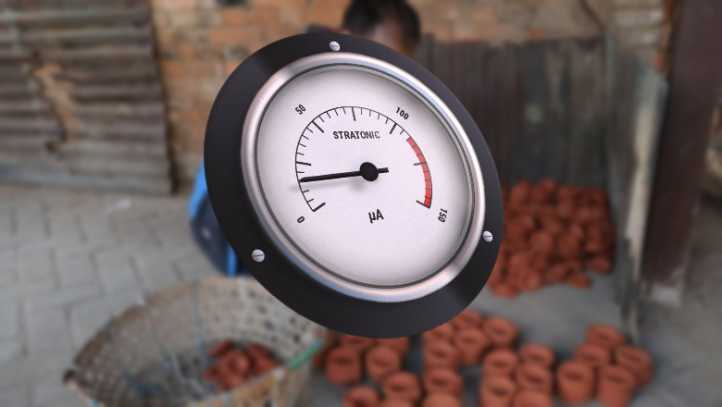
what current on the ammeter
15 µA
